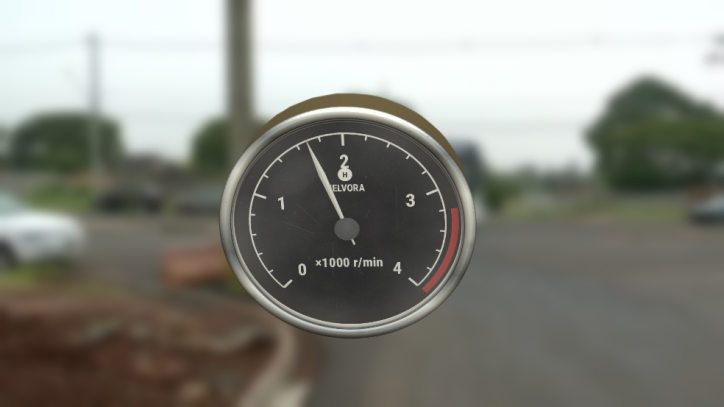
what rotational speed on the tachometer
1700 rpm
